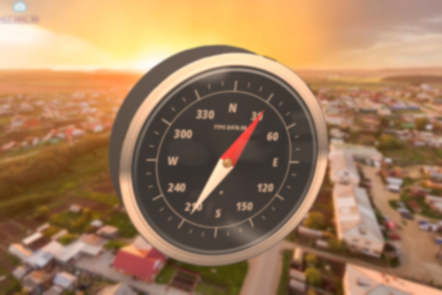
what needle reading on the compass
30 °
